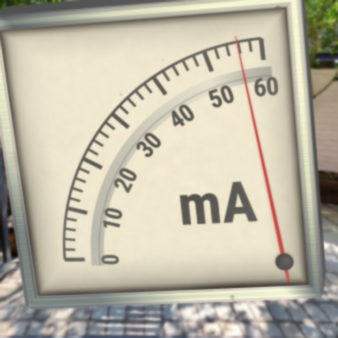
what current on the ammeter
56 mA
